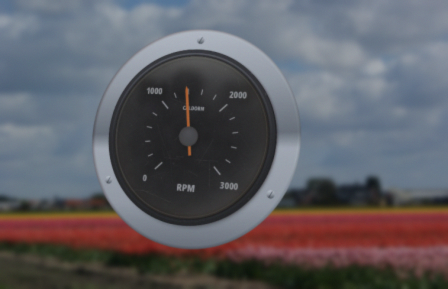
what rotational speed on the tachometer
1400 rpm
